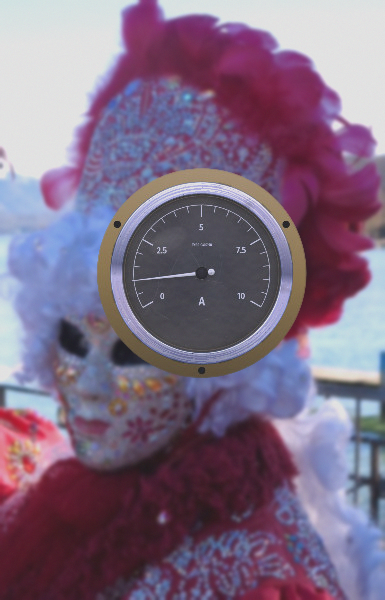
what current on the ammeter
1 A
